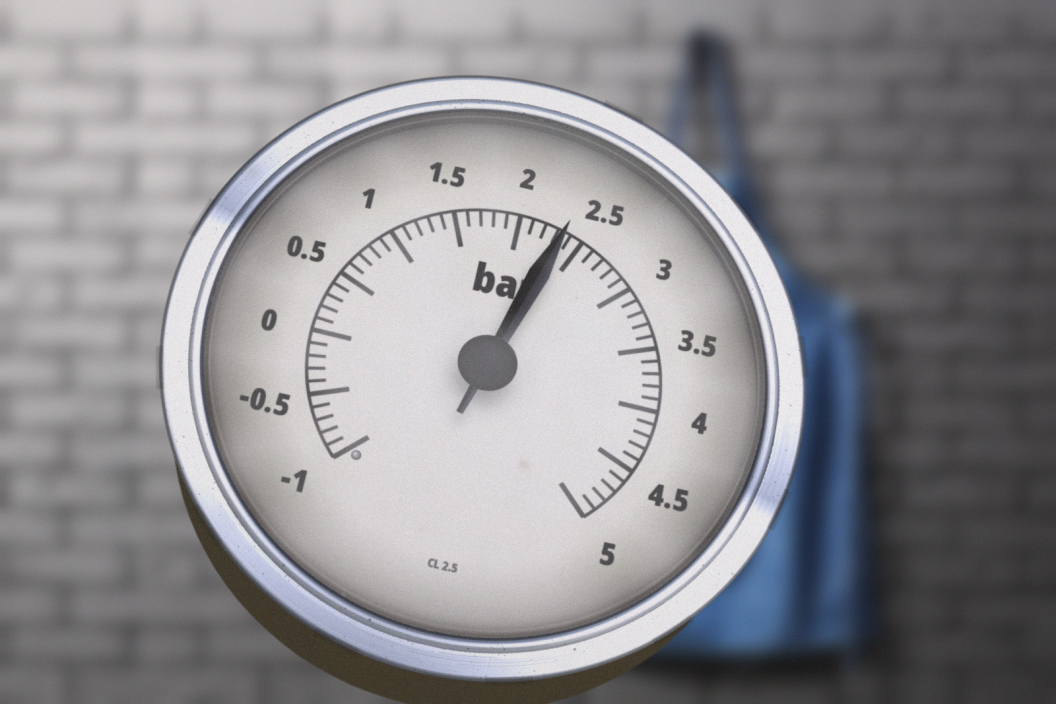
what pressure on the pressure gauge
2.35 bar
